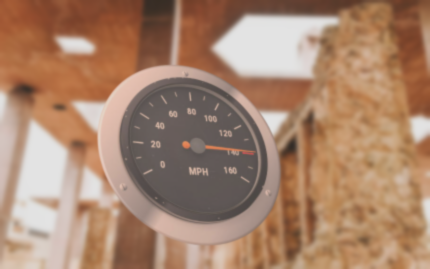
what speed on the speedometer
140 mph
